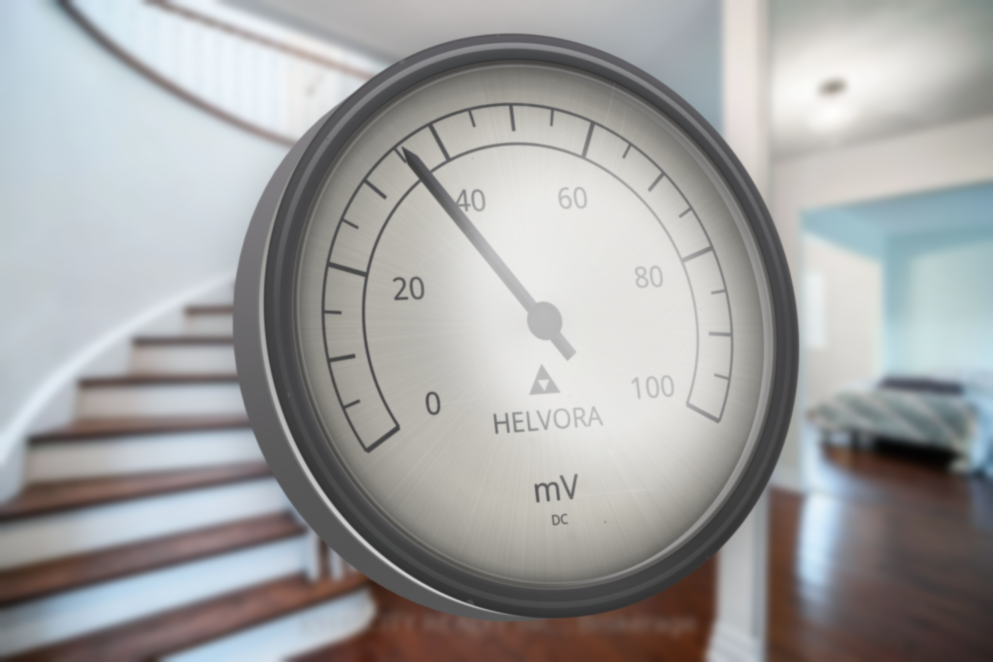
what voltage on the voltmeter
35 mV
